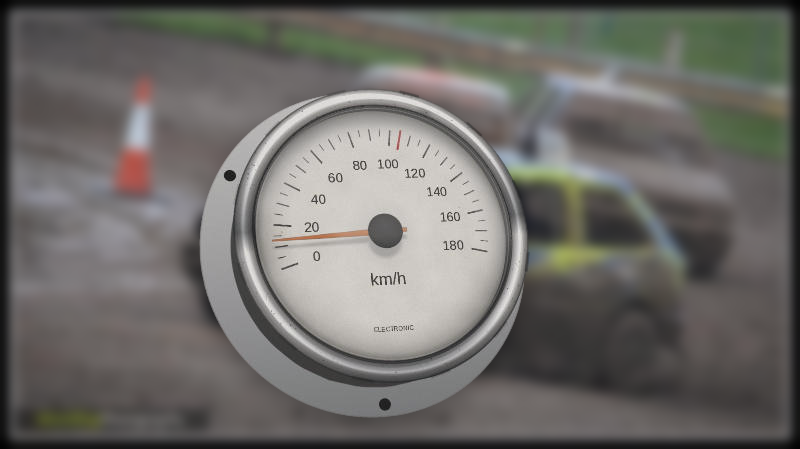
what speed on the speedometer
12.5 km/h
